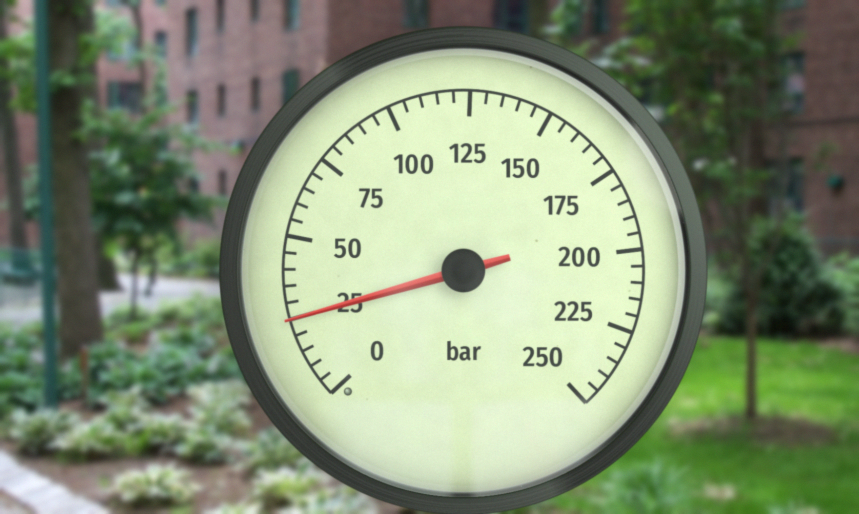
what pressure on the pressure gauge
25 bar
